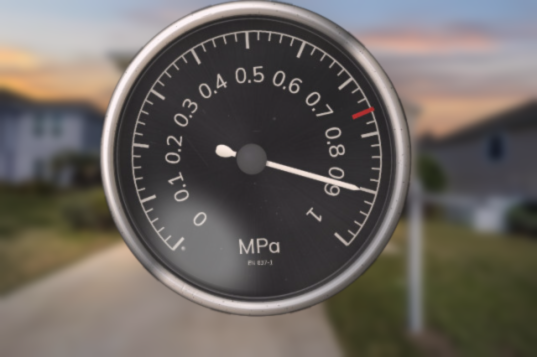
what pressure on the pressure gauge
0.9 MPa
